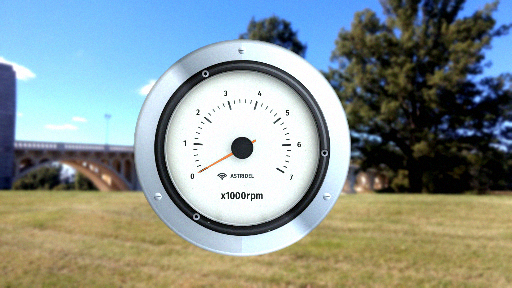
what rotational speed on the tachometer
0 rpm
